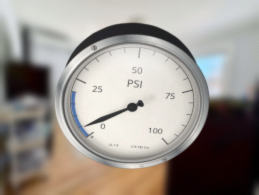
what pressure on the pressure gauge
5 psi
